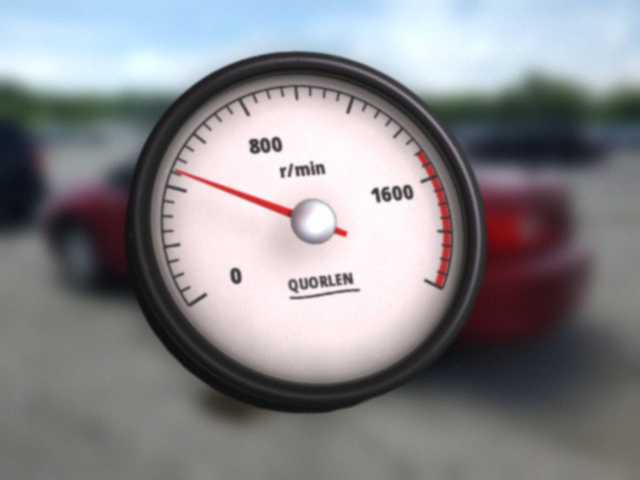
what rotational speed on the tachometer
450 rpm
